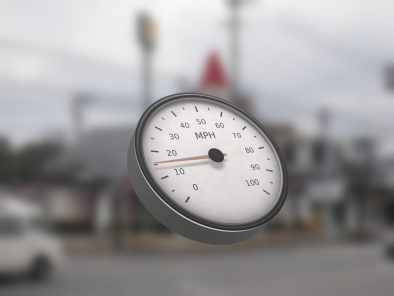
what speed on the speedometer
15 mph
